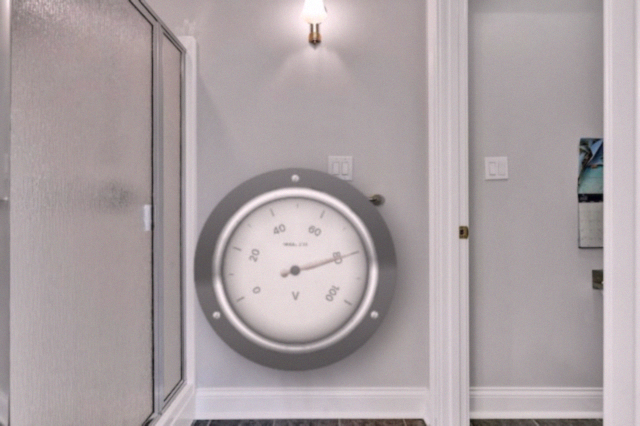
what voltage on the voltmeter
80 V
